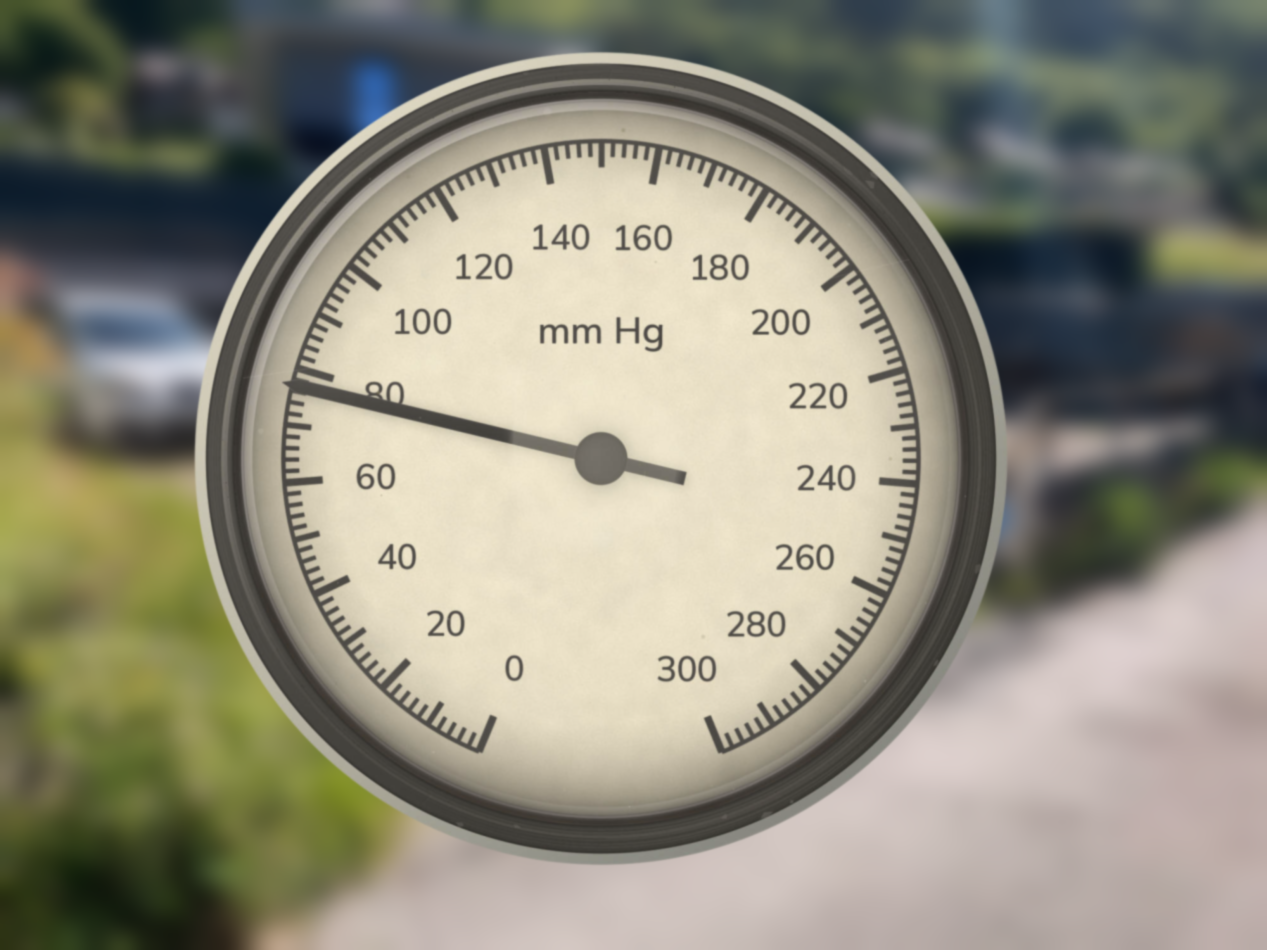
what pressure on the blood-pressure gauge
77 mmHg
